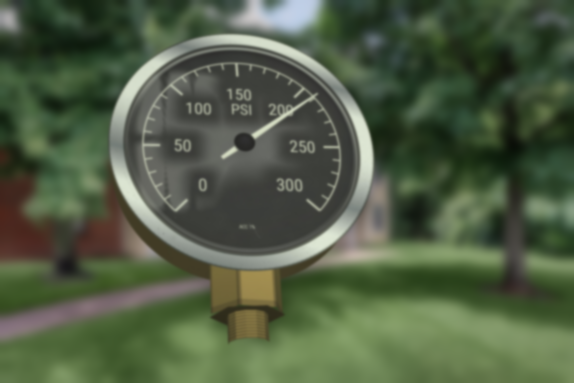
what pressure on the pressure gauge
210 psi
